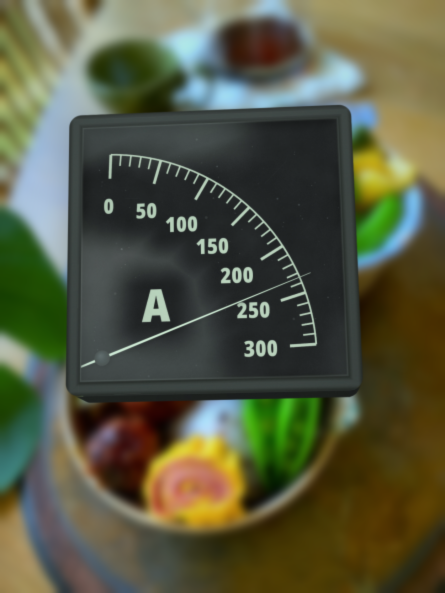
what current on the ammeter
235 A
